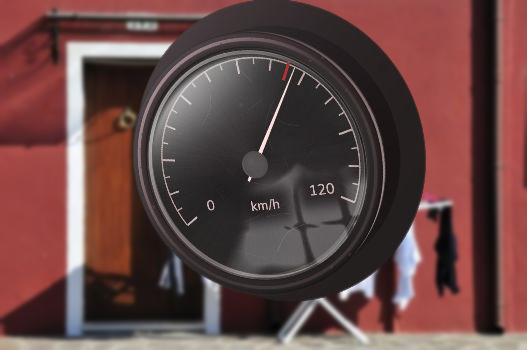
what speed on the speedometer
77.5 km/h
